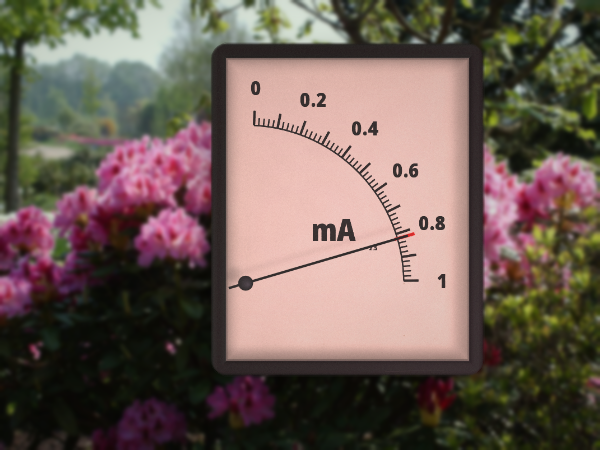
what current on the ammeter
0.82 mA
